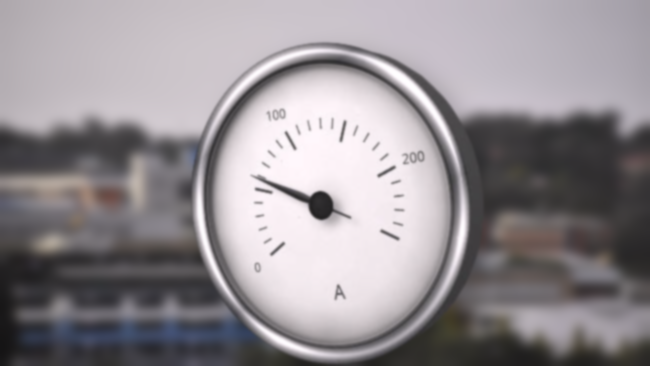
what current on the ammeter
60 A
